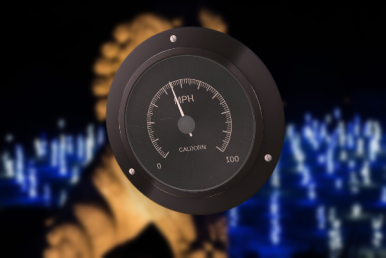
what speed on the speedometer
45 mph
